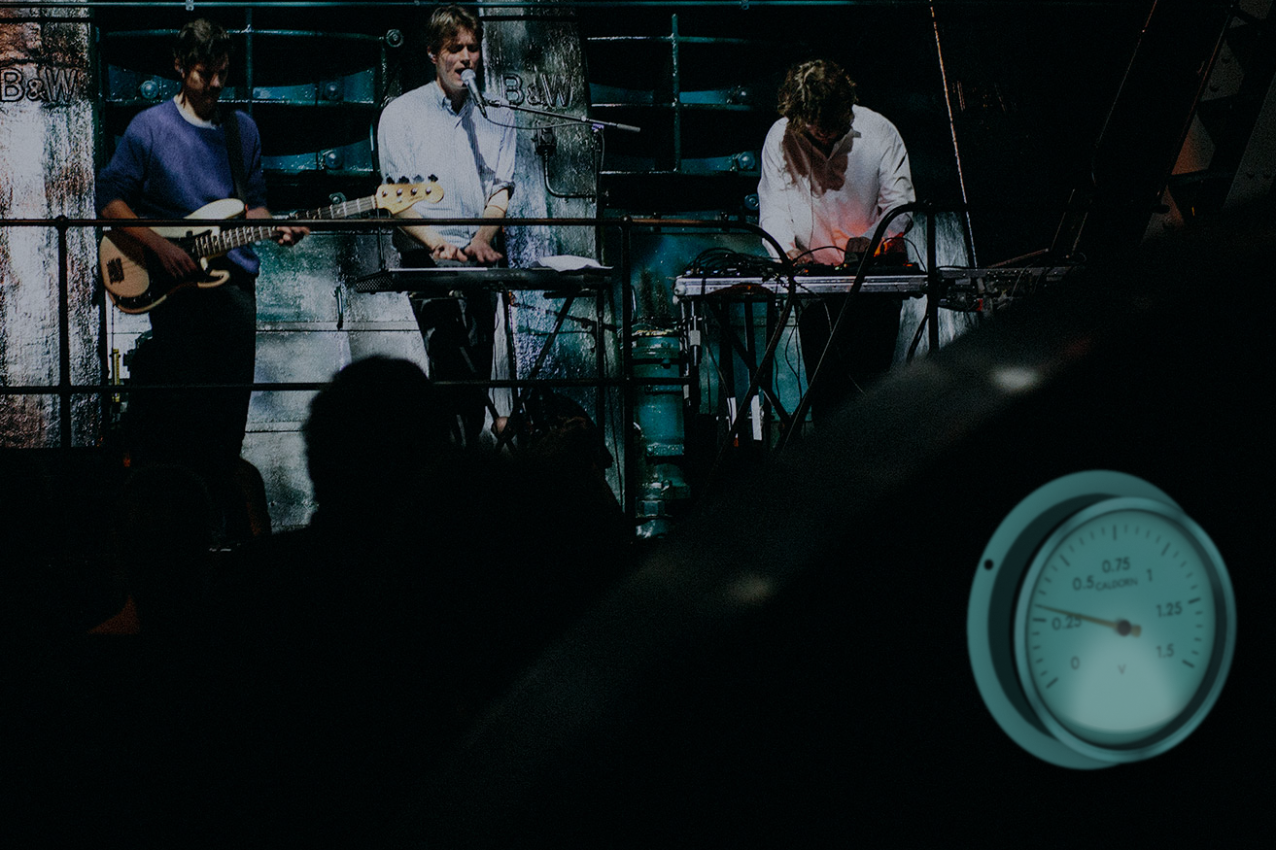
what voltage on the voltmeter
0.3 V
